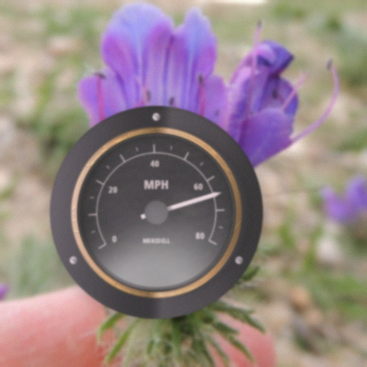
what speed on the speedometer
65 mph
